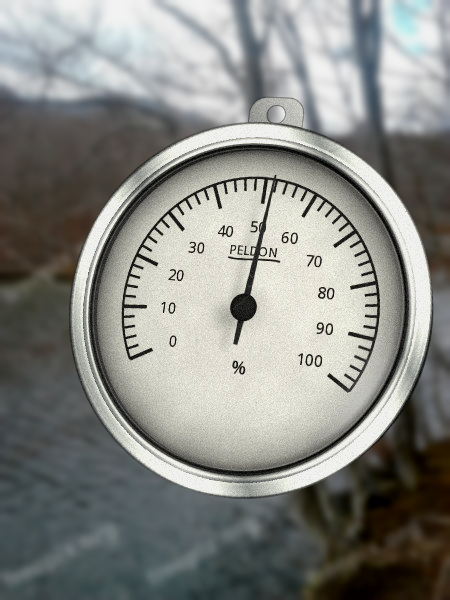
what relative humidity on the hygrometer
52 %
